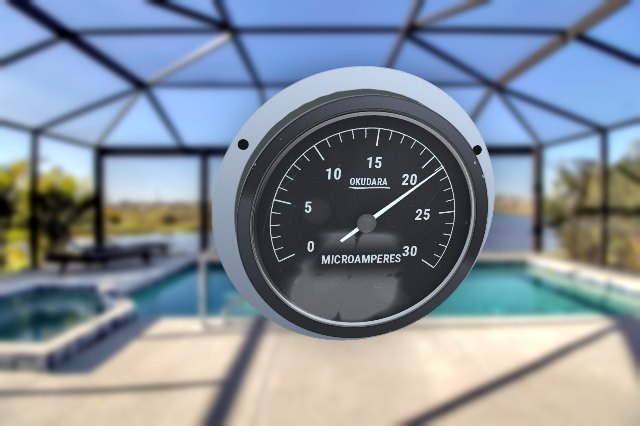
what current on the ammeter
21 µA
